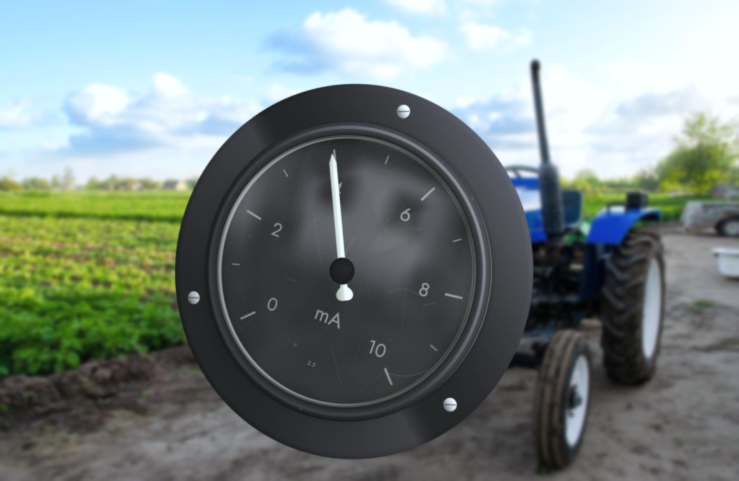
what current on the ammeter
4 mA
